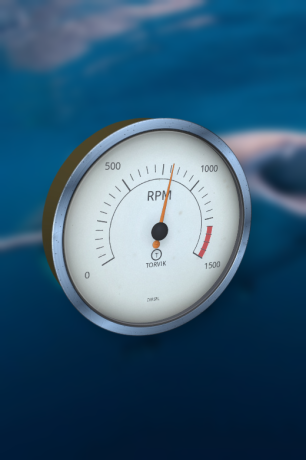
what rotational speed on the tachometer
800 rpm
